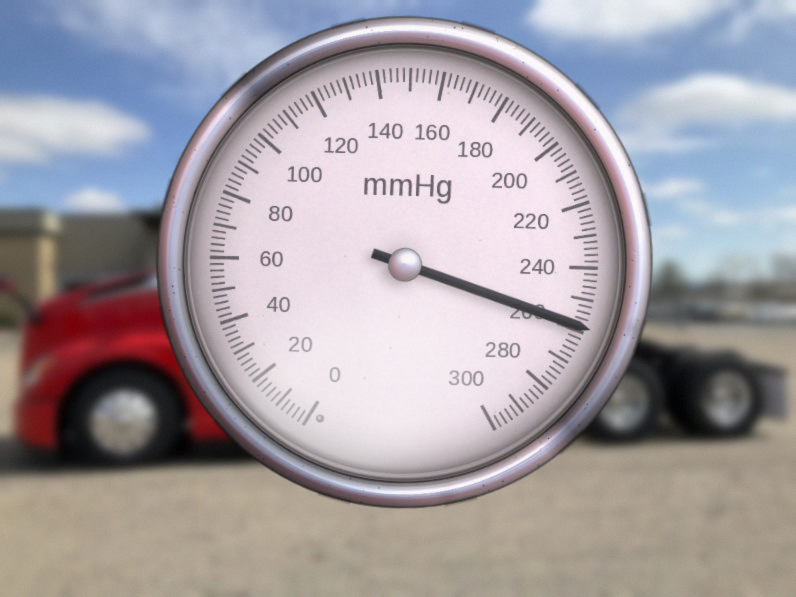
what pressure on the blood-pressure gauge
258 mmHg
